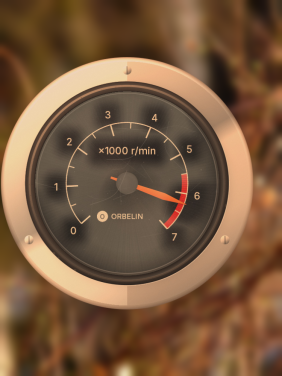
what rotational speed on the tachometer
6250 rpm
